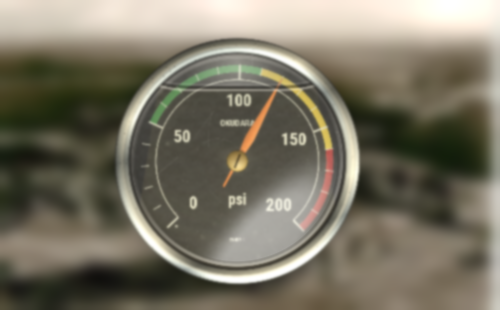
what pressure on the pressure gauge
120 psi
